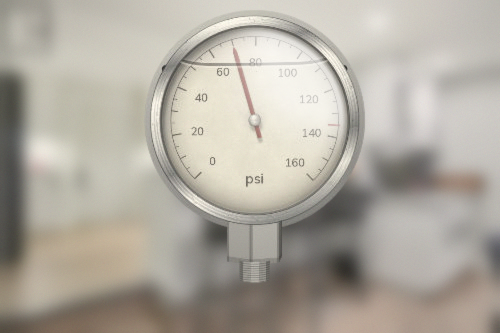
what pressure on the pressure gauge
70 psi
